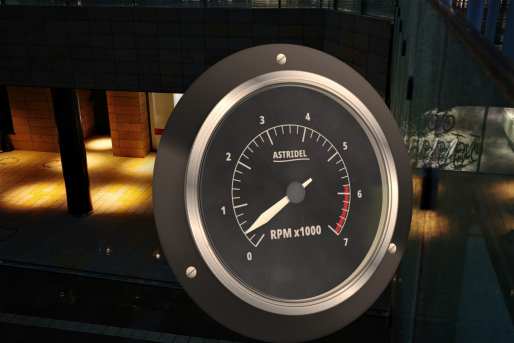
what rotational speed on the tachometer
400 rpm
